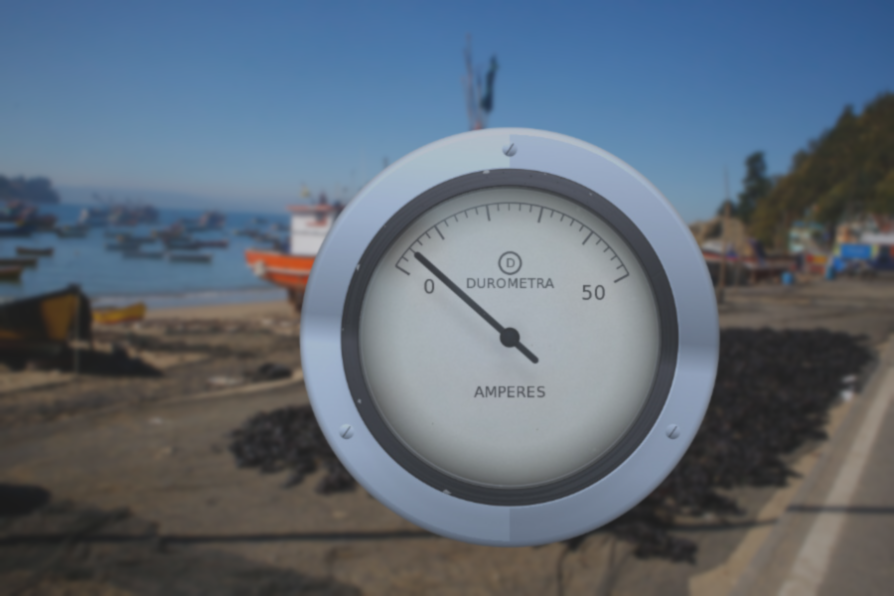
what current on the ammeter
4 A
